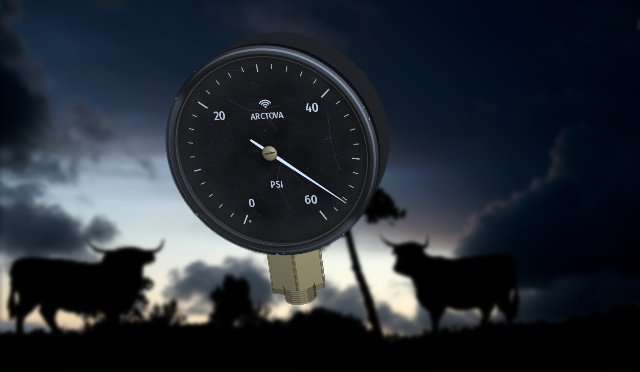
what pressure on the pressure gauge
56 psi
